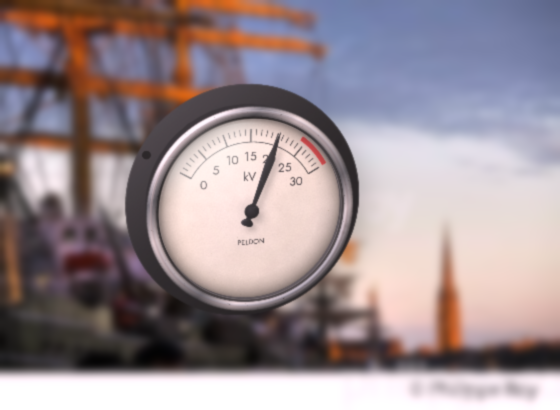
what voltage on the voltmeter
20 kV
